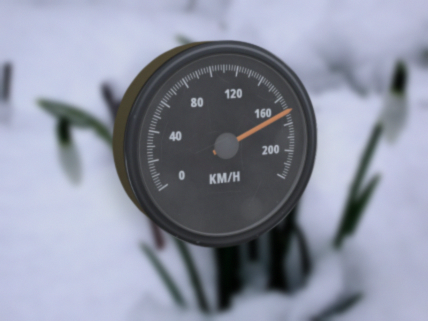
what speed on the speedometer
170 km/h
